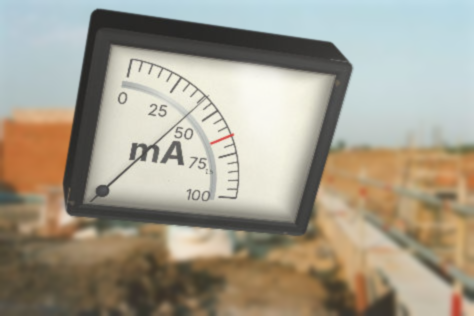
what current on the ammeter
40 mA
